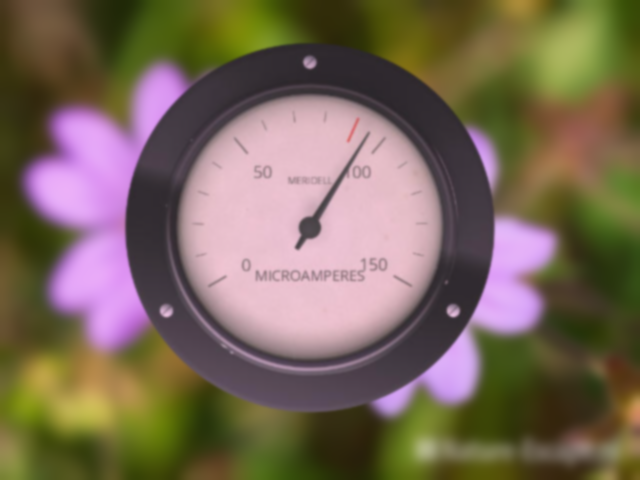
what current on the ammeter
95 µA
